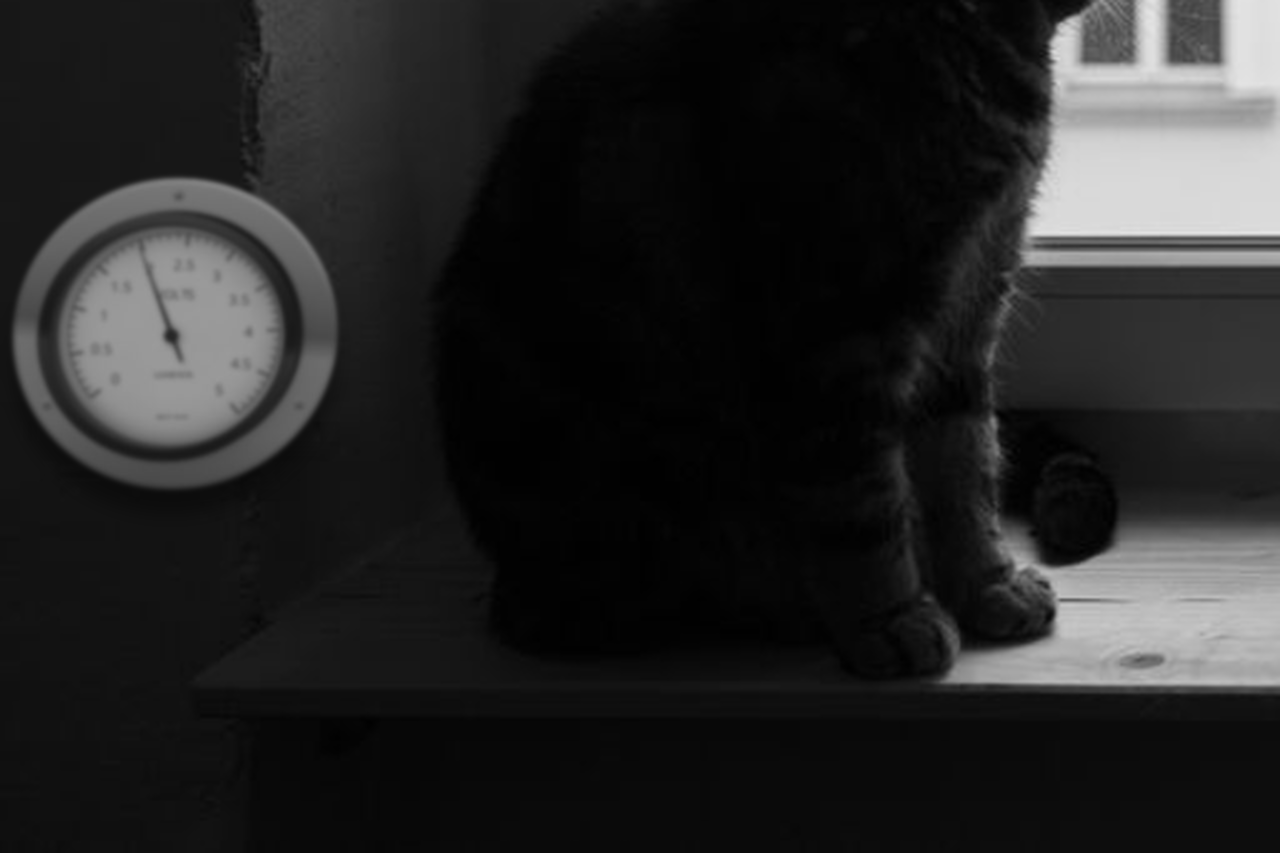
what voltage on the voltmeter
2 V
